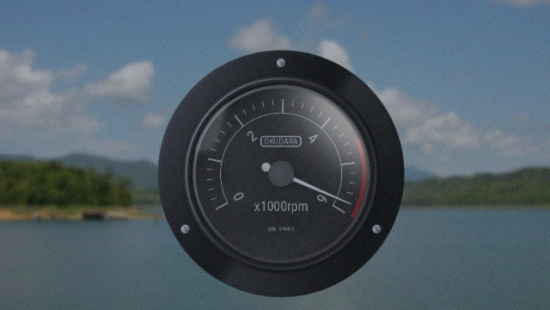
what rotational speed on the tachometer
5800 rpm
